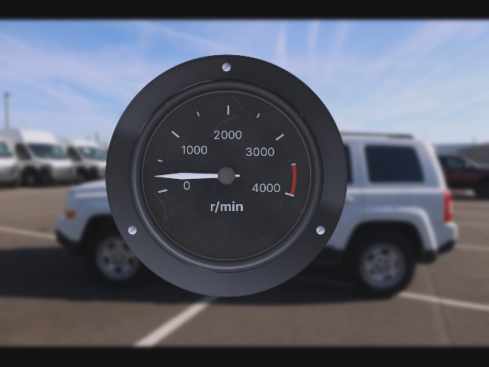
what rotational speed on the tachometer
250 rpm
